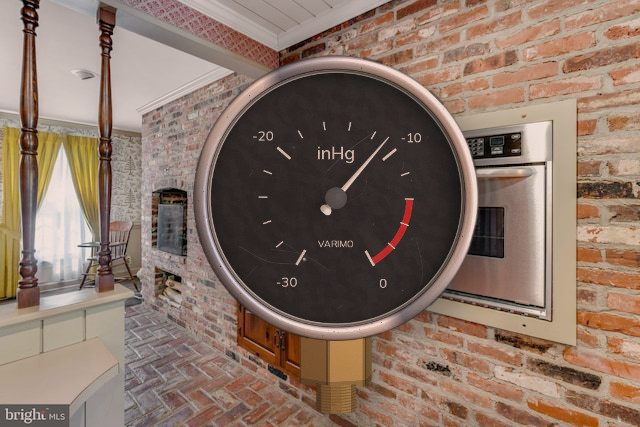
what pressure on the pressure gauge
-11 inHg
